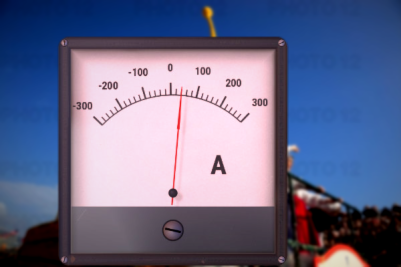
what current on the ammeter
40 A
